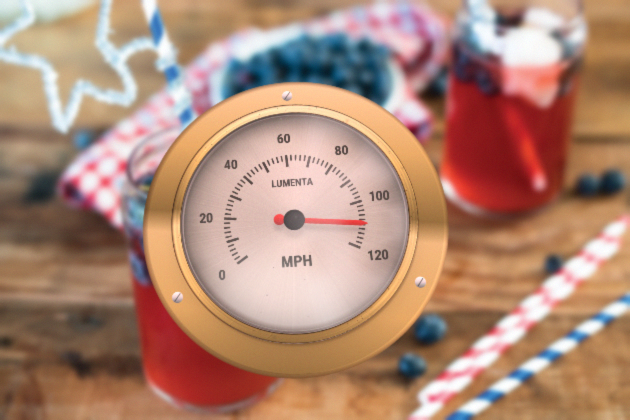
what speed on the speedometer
110 mph
